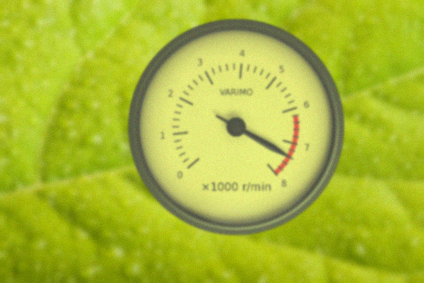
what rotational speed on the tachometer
7400 rpm
